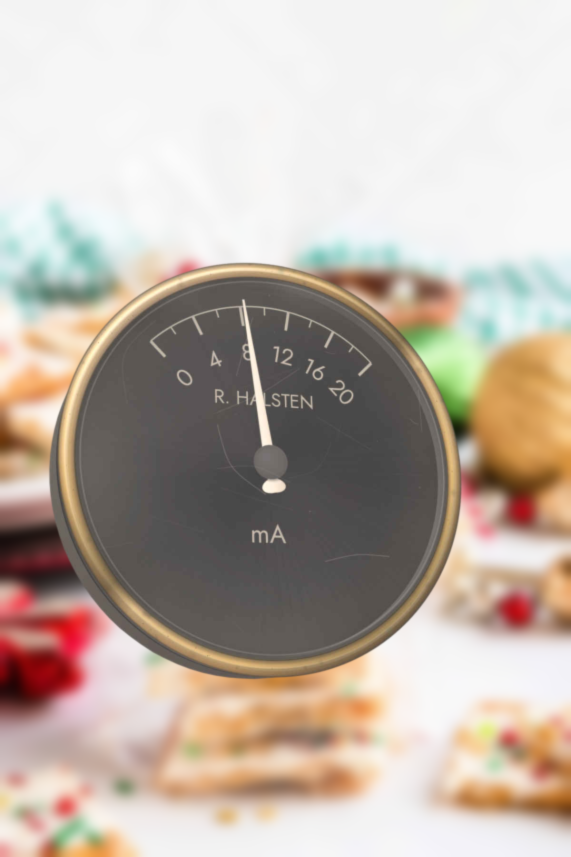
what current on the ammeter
8 mA
